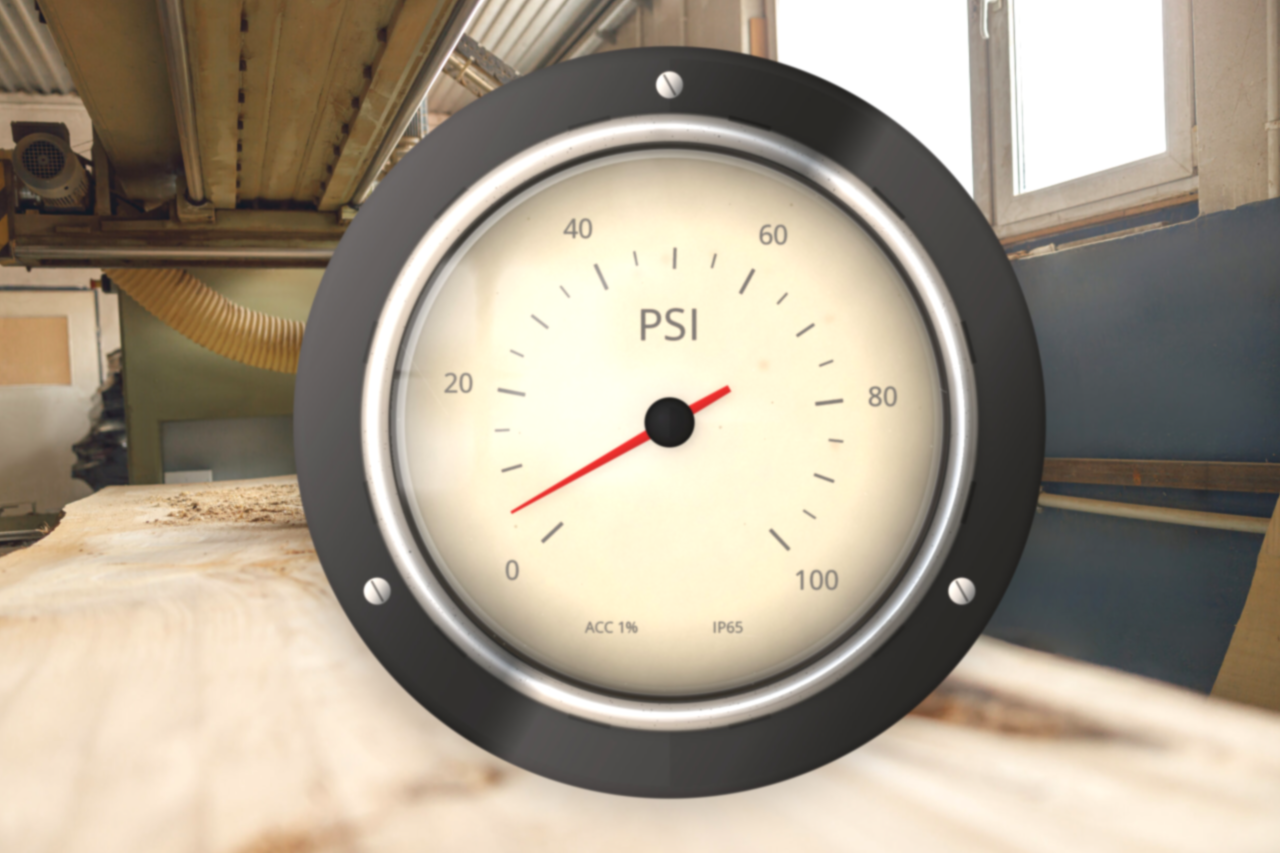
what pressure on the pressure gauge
5 psi
